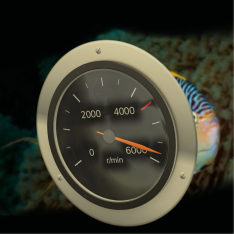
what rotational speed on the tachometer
5750 rpm
